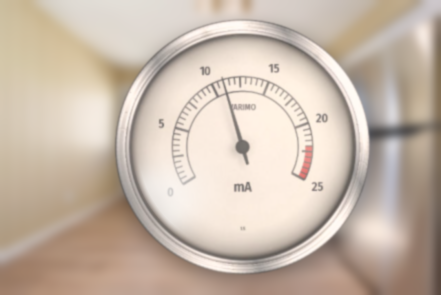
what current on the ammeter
11 mA
